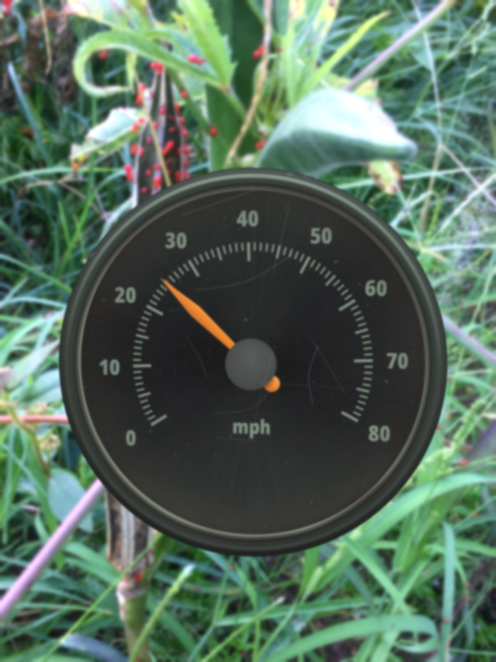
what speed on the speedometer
25 mph
